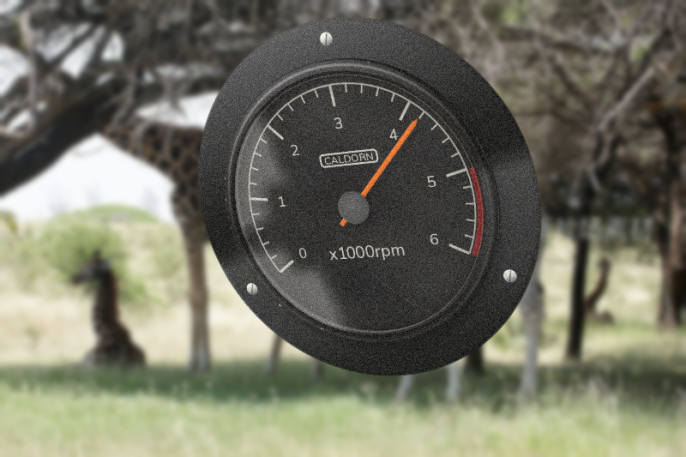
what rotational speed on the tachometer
4200 rpm
